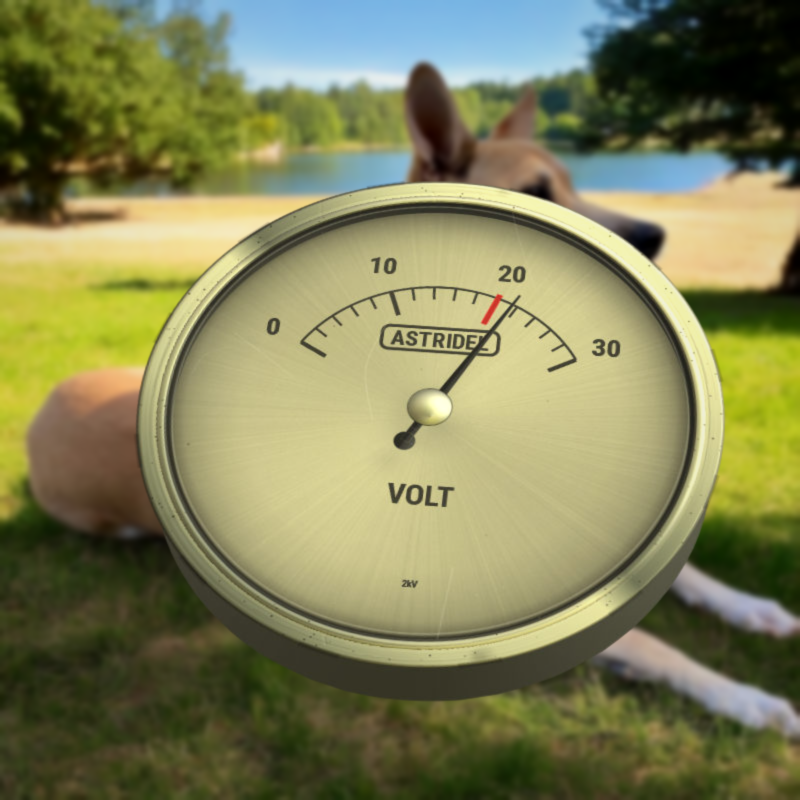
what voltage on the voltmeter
22 V
